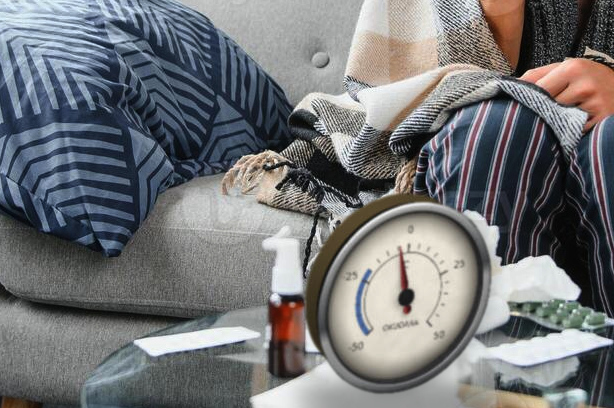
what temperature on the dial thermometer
-5 °C
